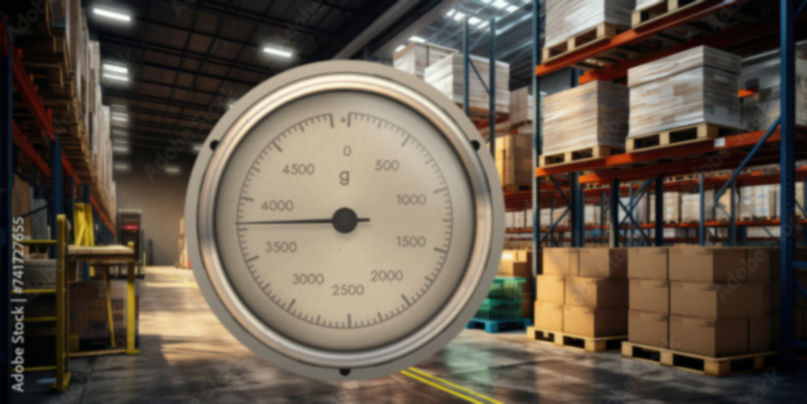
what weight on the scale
3800 g
